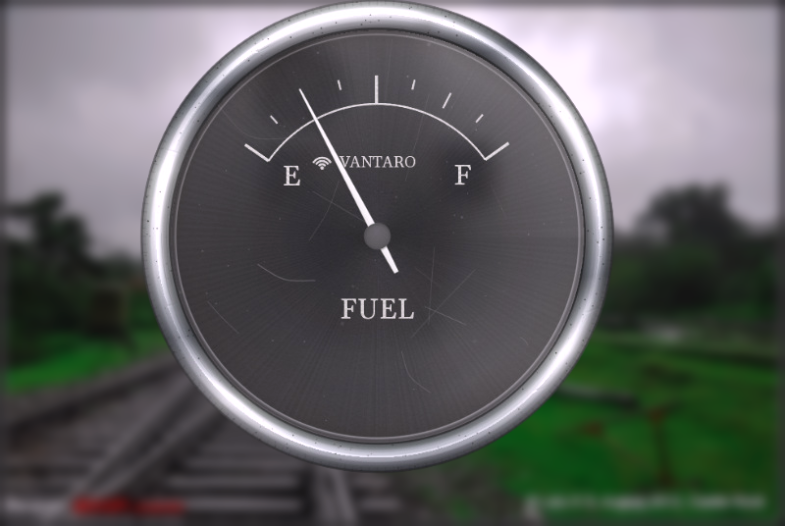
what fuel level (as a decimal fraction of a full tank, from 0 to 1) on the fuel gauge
0.25
